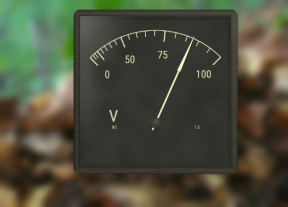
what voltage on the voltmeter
87.5 V
